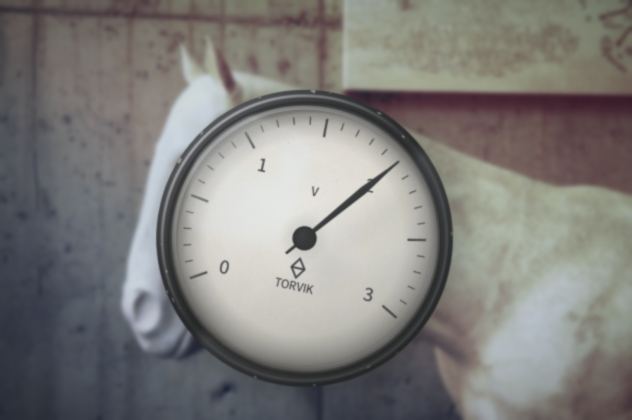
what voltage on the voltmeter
2 V
